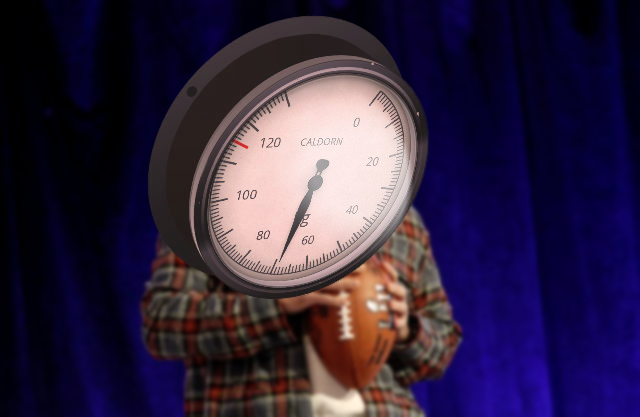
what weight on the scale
70 kg
